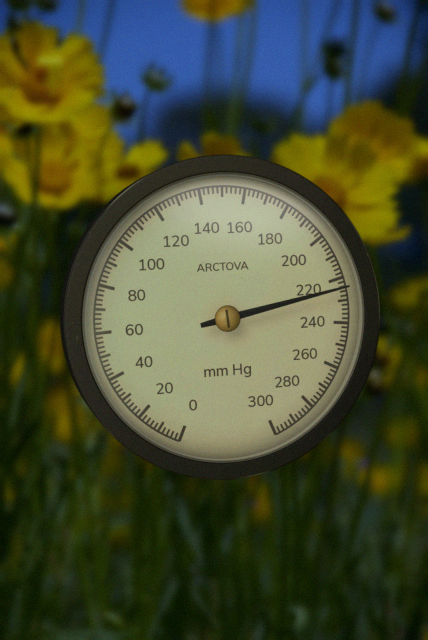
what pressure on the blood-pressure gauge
224 mmHg
